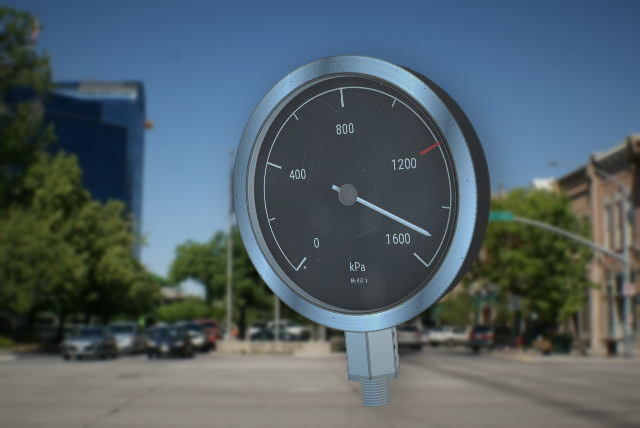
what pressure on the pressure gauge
1500 kPa
